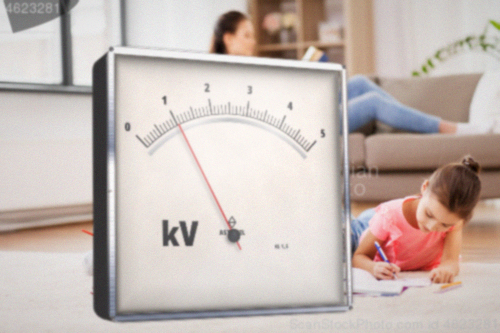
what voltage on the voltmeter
1 kV
